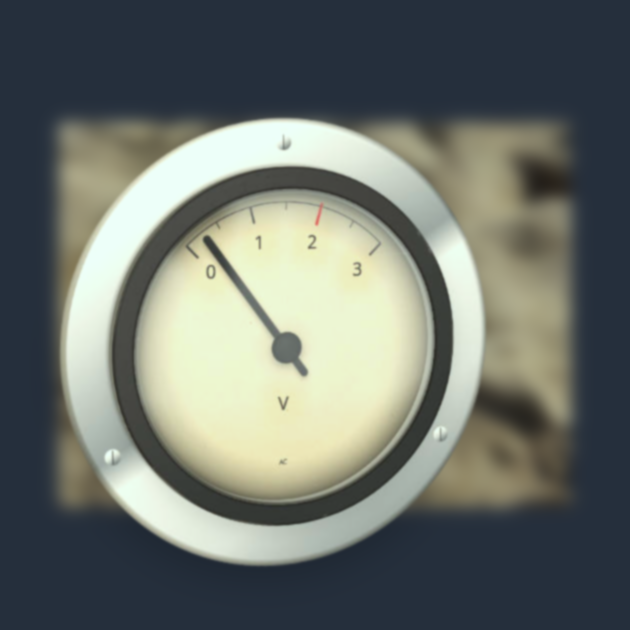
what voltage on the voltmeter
0.25 V
